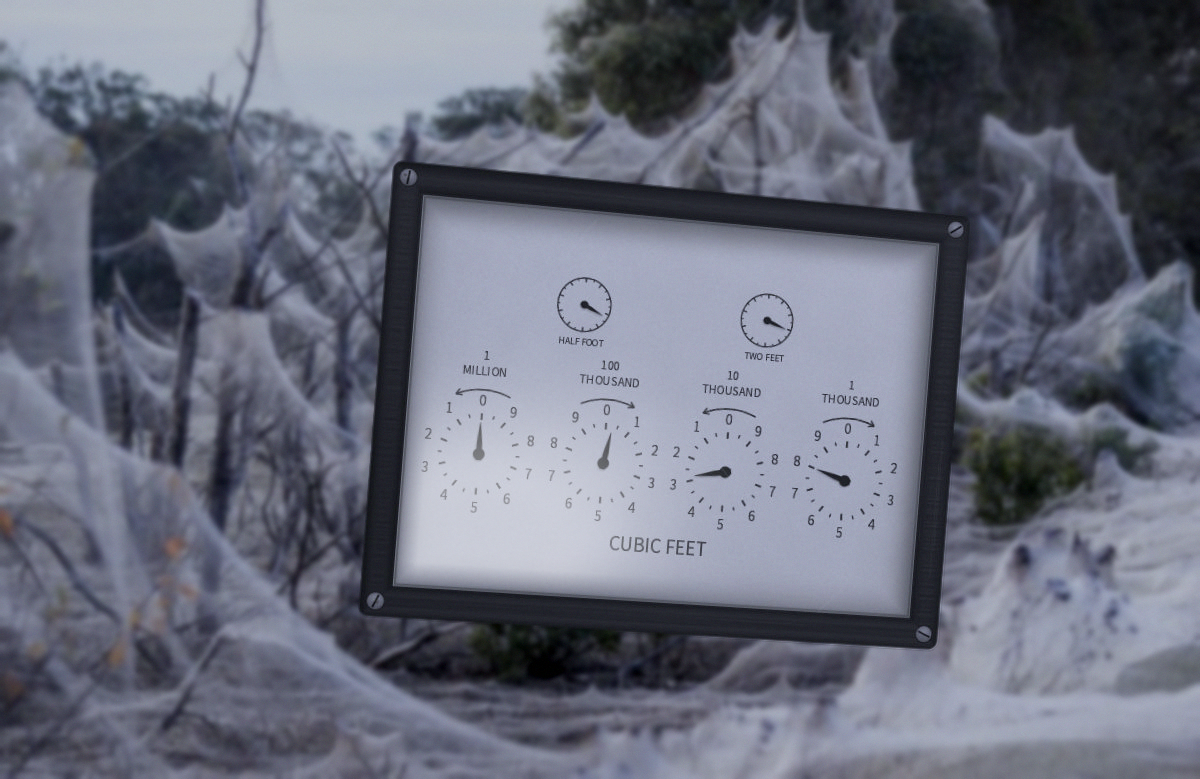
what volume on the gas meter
2800 ft³
